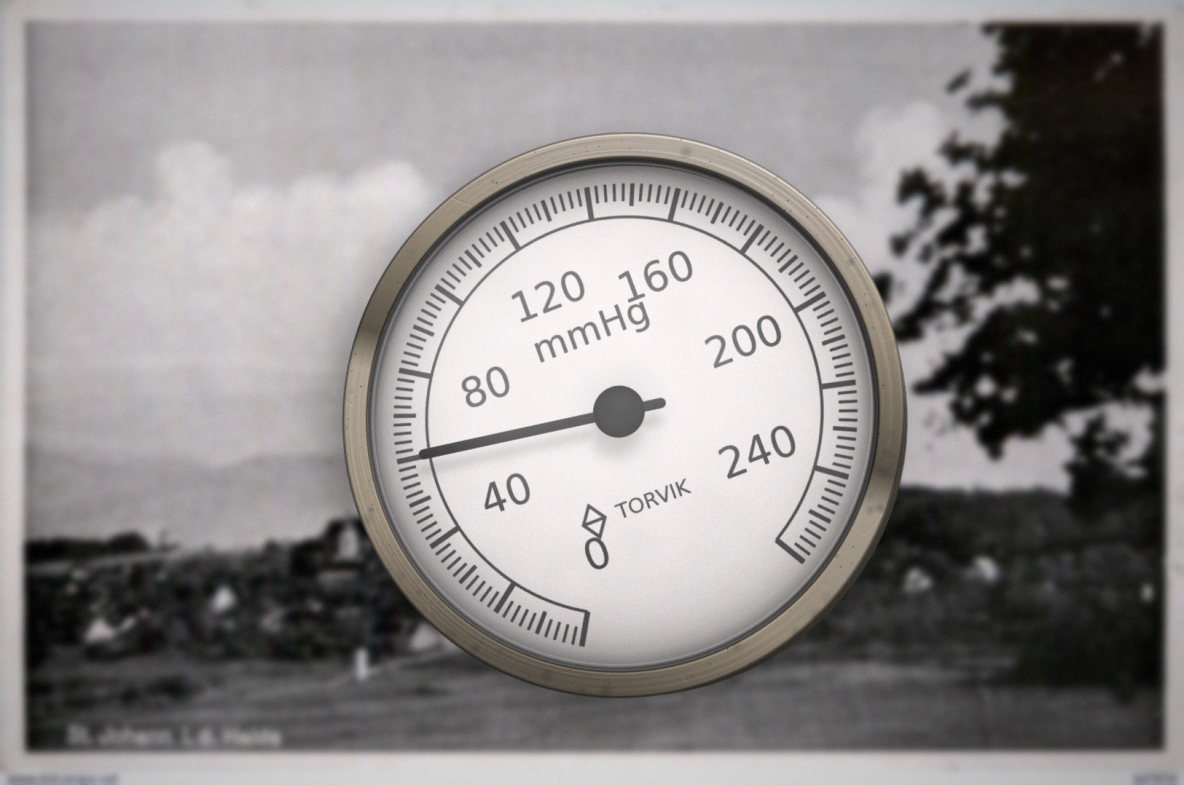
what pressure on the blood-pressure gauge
60 mmHg
